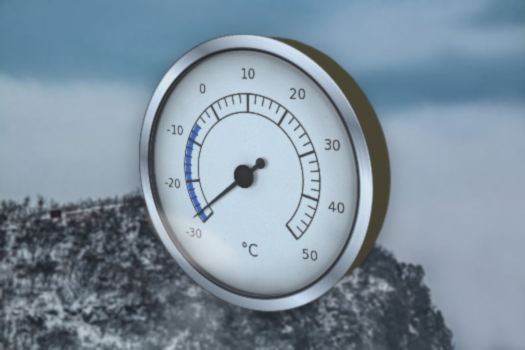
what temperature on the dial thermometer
-28 °C
